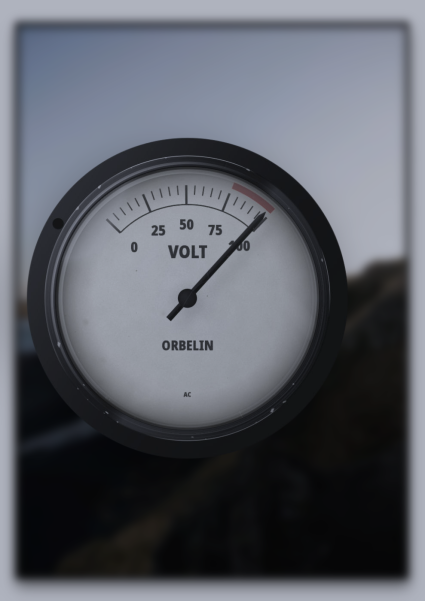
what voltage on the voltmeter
97.5 V
